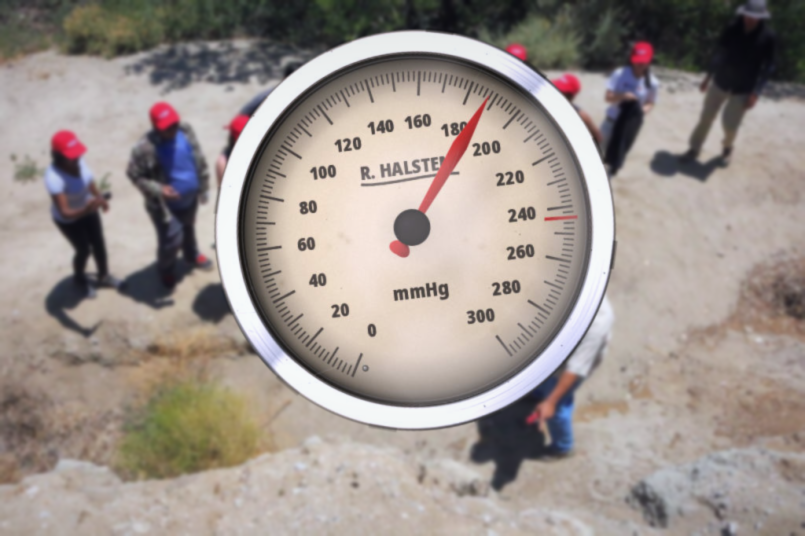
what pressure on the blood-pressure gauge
188 mmHg
